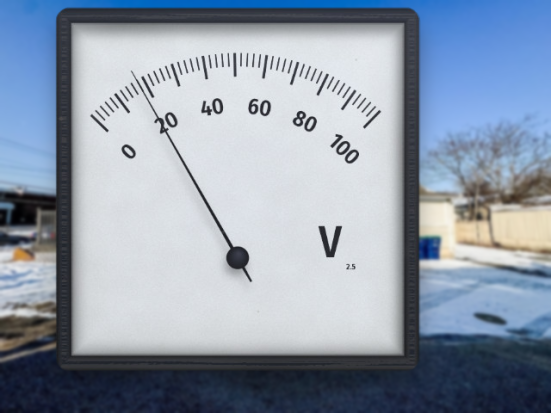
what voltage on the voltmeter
18 V
